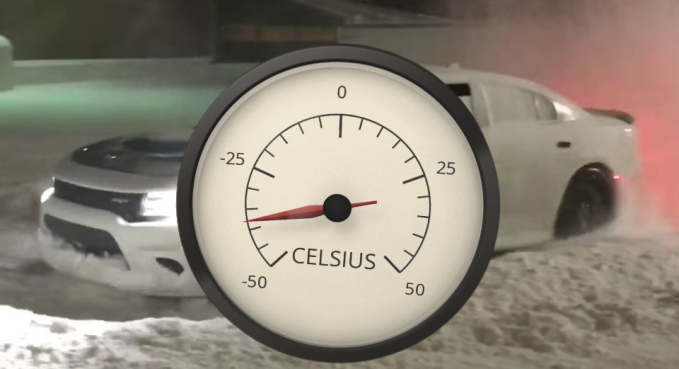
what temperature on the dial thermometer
-37.5 °C
